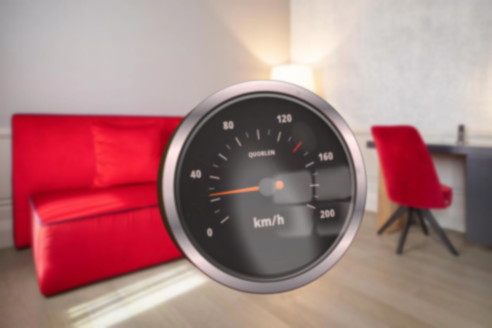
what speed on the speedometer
25 km/h
